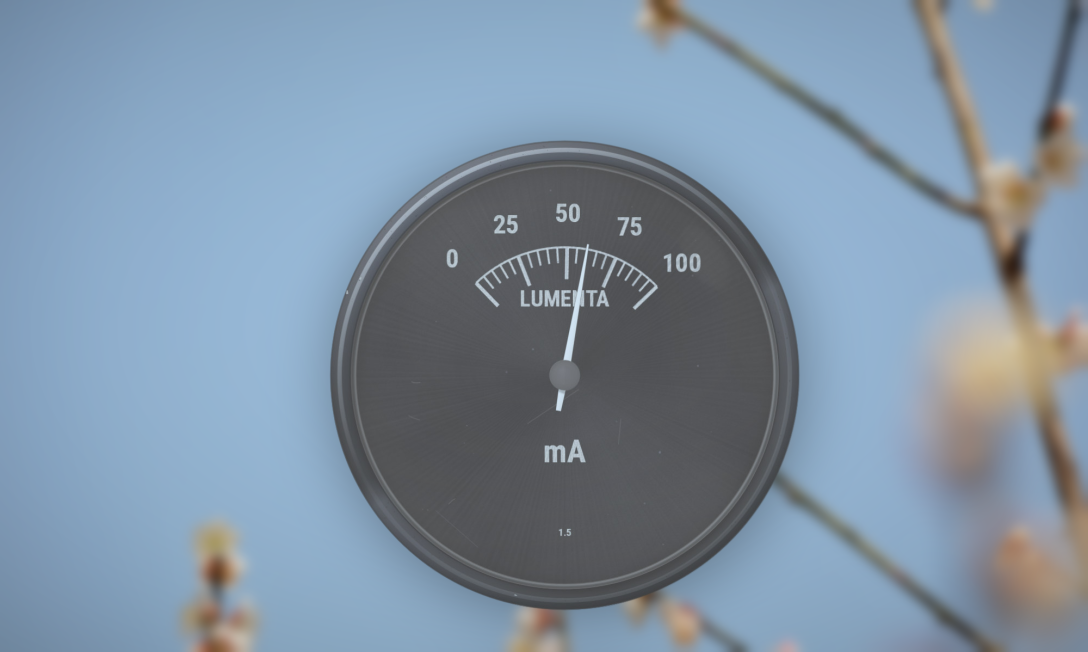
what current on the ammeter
60 mA
